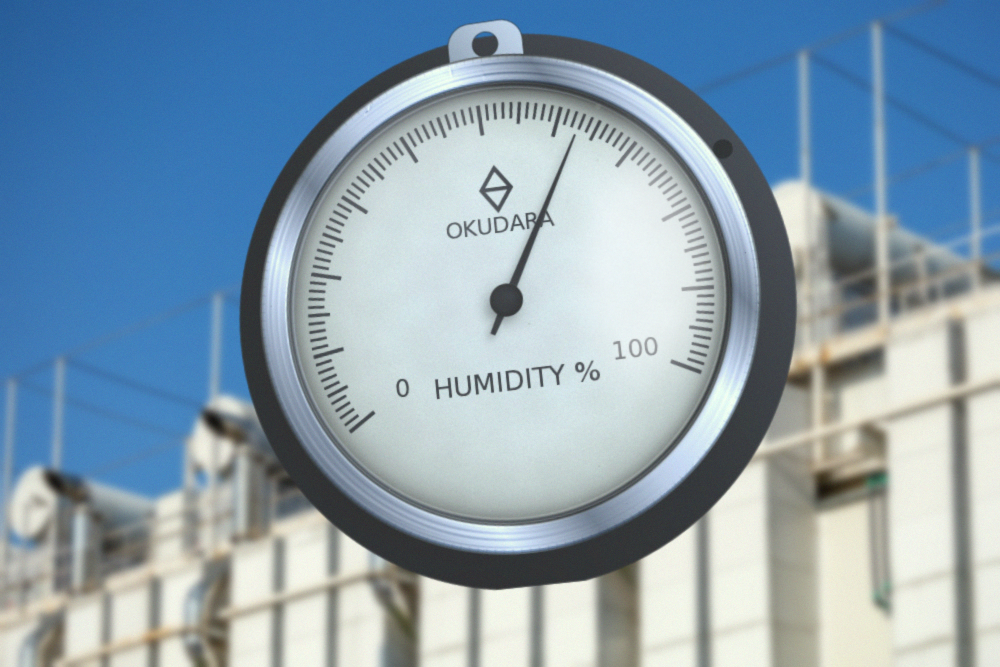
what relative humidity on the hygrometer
63 %
